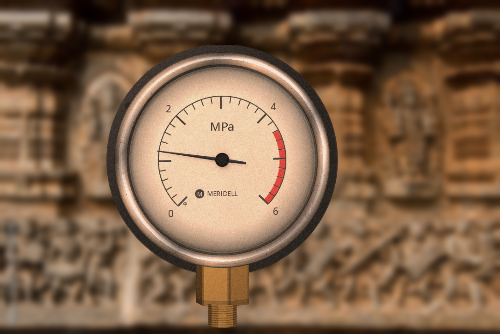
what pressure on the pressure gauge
1.2 MPa
